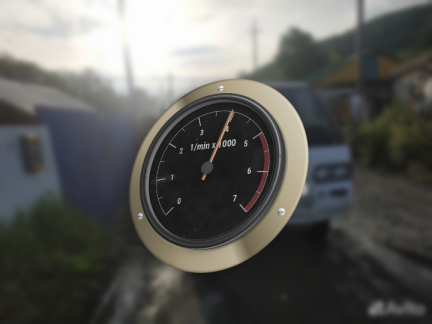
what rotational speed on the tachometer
4000 rpm
